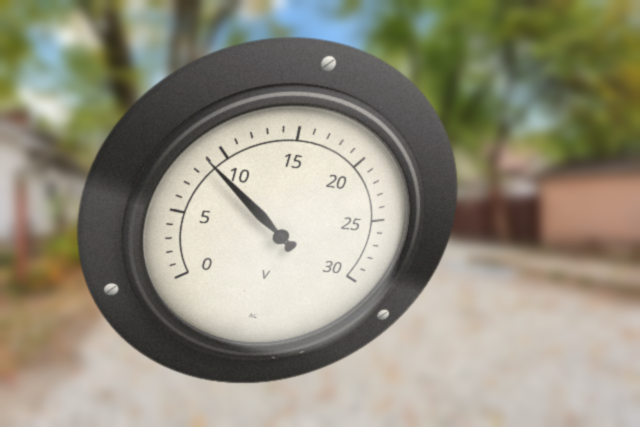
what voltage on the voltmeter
9 V
